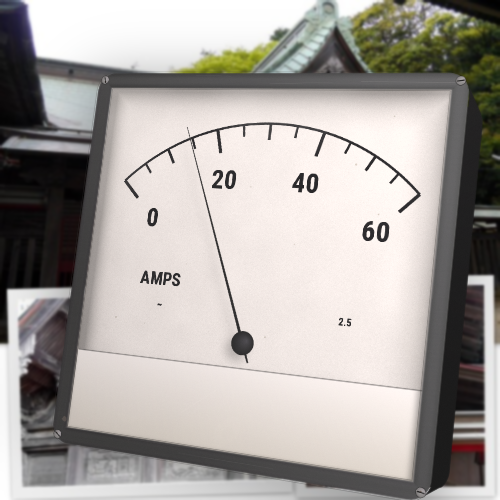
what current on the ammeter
15 A
